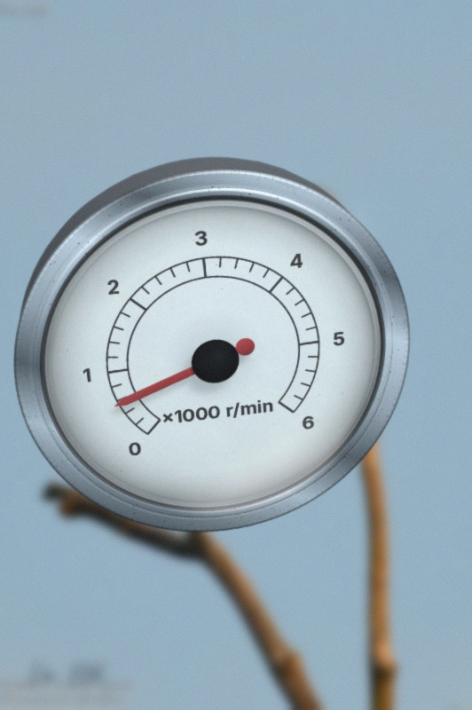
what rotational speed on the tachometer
600 rpm
